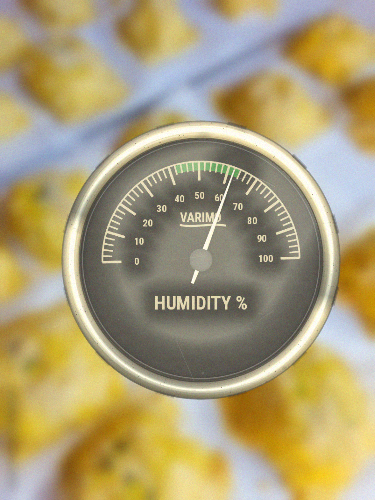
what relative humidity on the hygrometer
62 %
